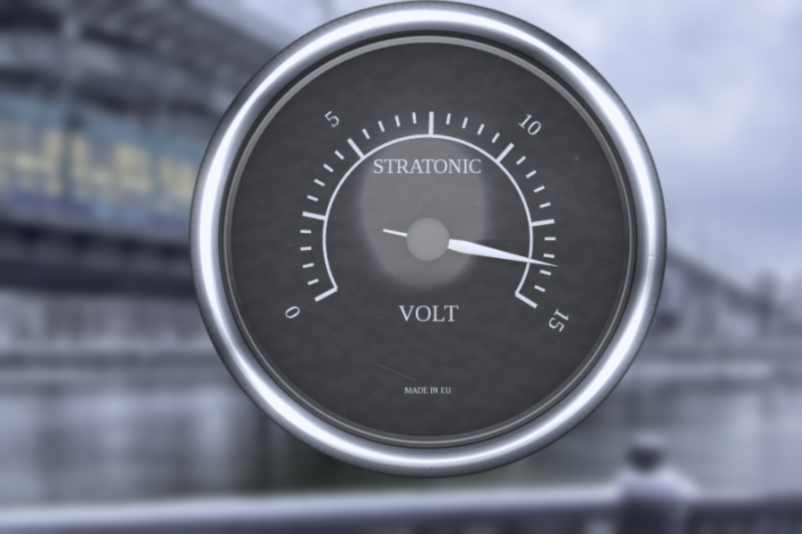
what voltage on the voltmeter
13.75 V
